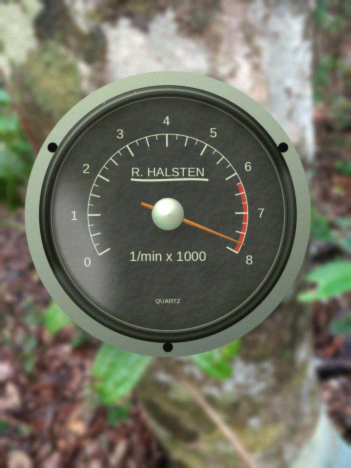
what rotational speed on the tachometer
7750 rpm
